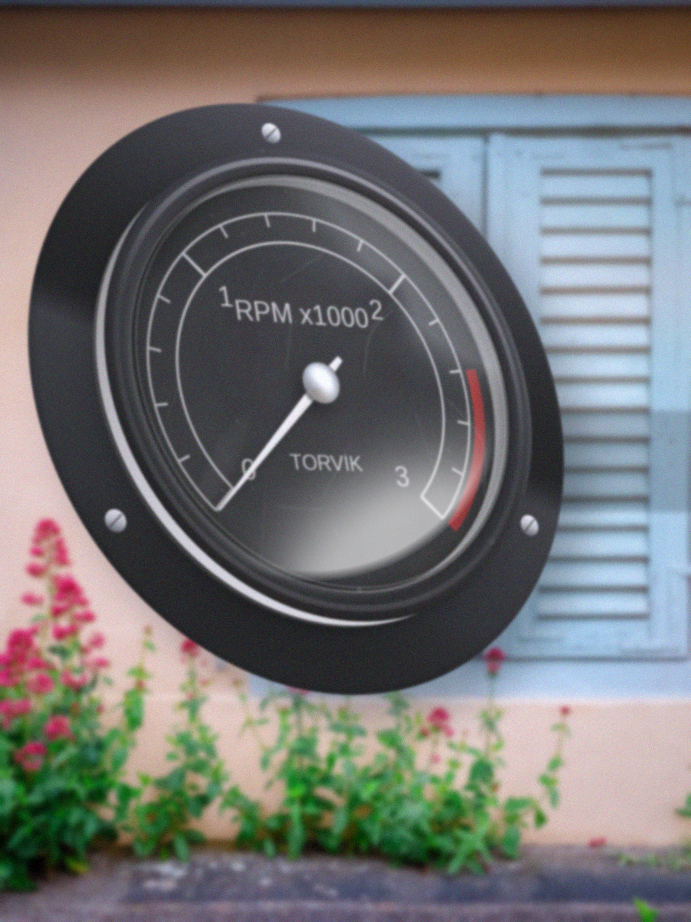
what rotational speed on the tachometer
0 rpm
